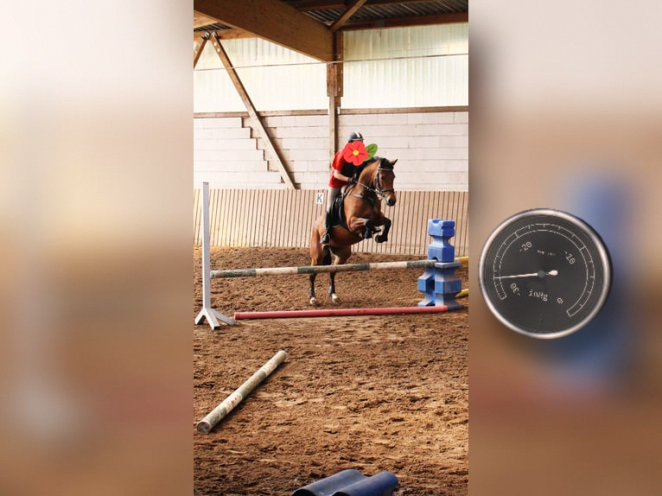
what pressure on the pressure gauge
-27 inHg
